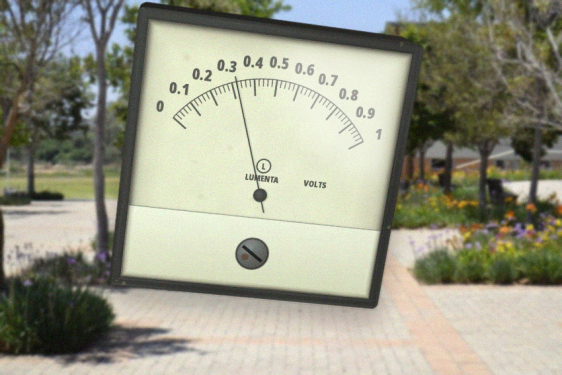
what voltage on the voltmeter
0.32 V
